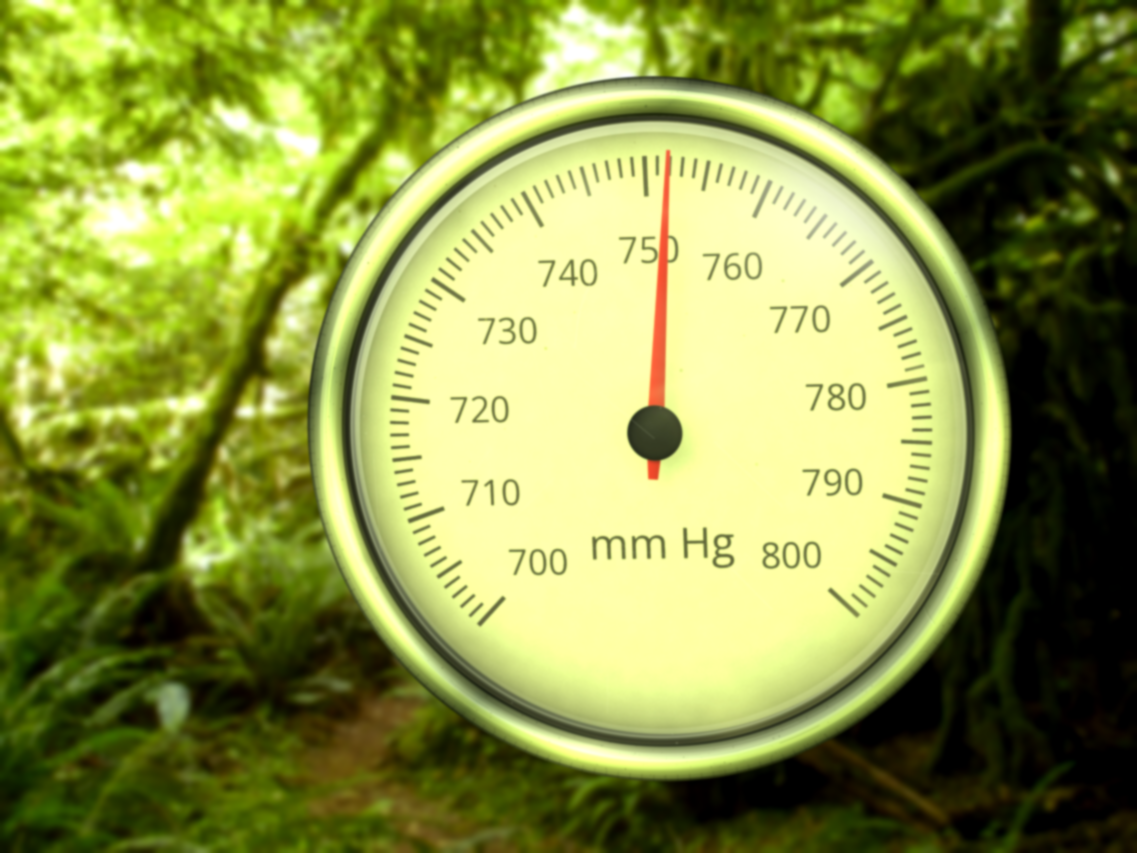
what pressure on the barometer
752 mmHg
